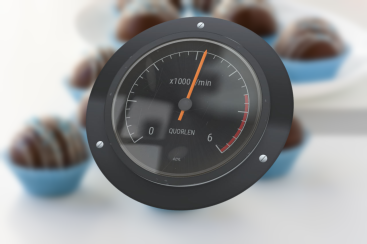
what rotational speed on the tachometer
3200 rpm
